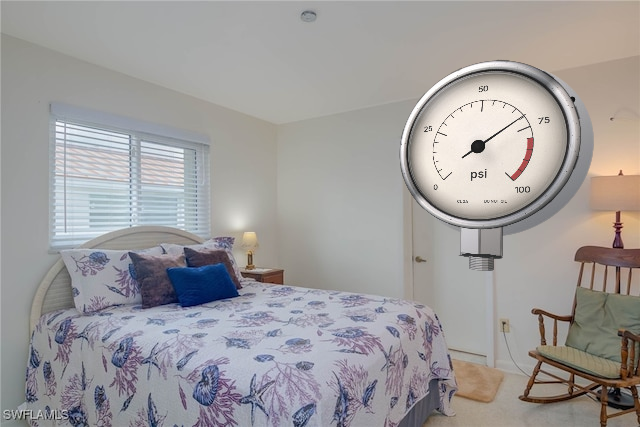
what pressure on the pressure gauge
70 psi
